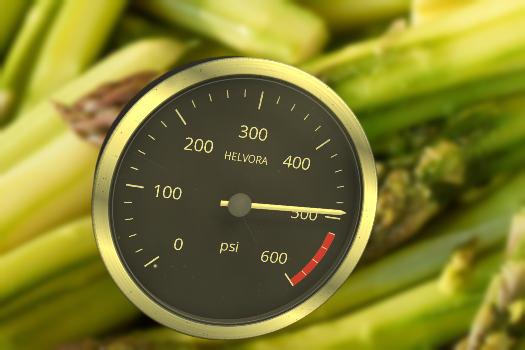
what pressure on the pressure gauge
490 psi
